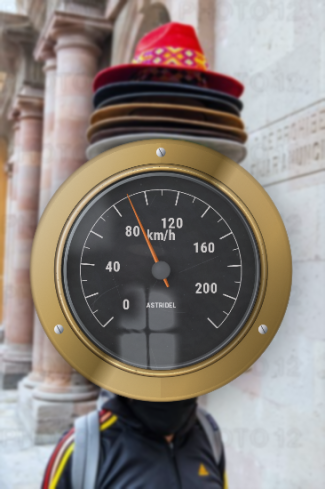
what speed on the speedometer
90 km/h
